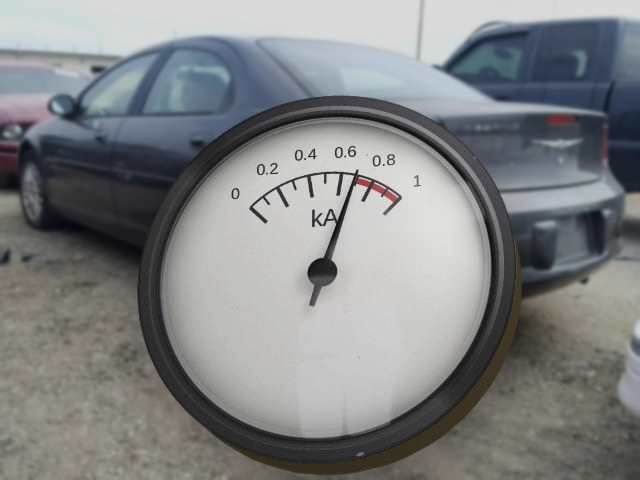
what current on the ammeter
0.7 kA
